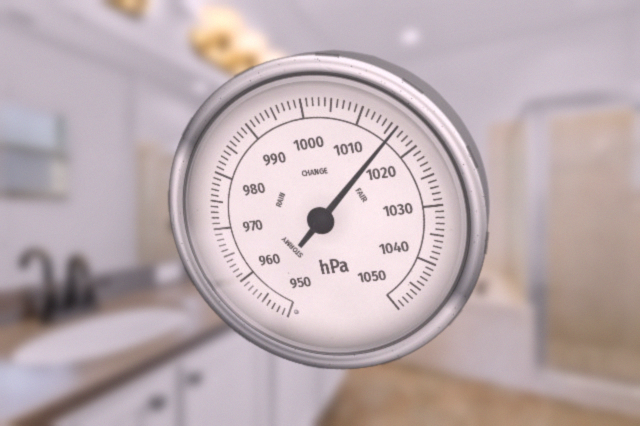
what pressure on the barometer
1016 hPa
